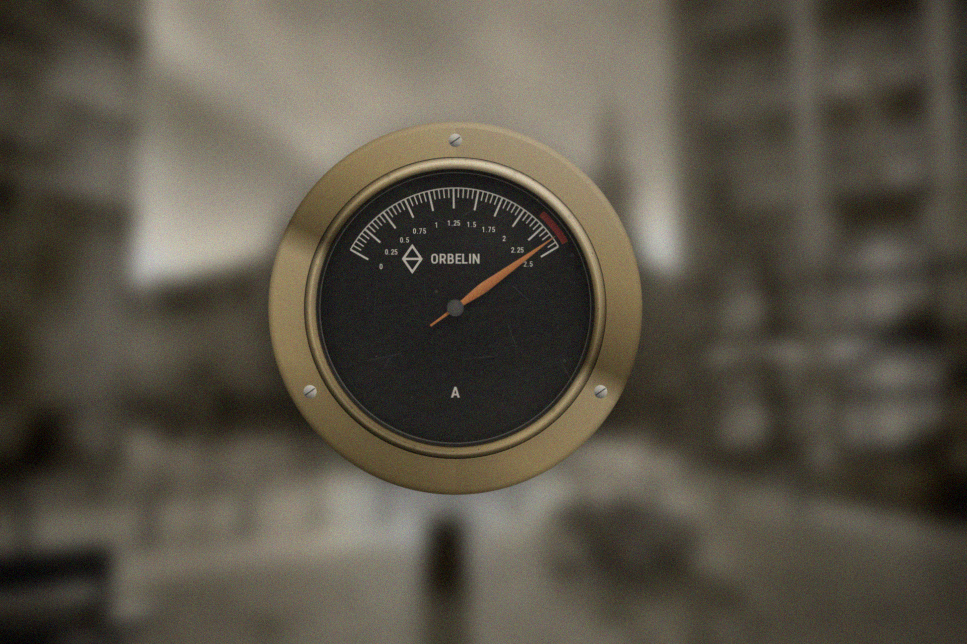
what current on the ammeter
2.4 A
